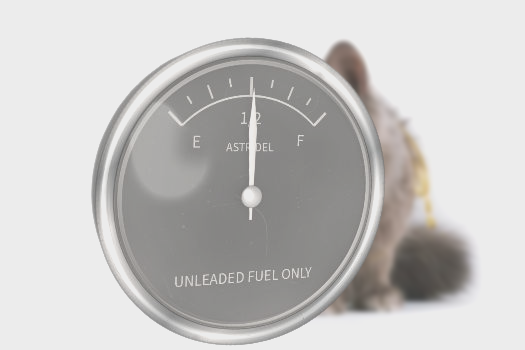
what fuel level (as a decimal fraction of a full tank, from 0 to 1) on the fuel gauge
0.5
